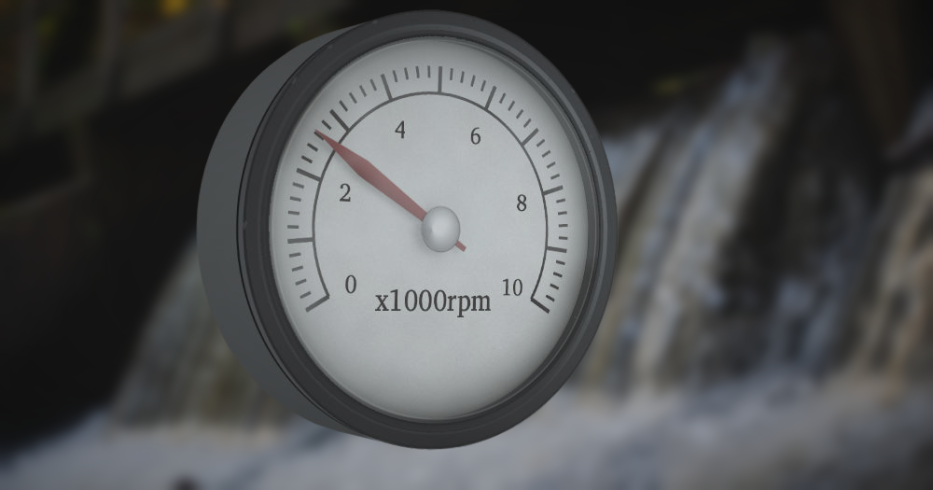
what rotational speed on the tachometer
2600 rpm
